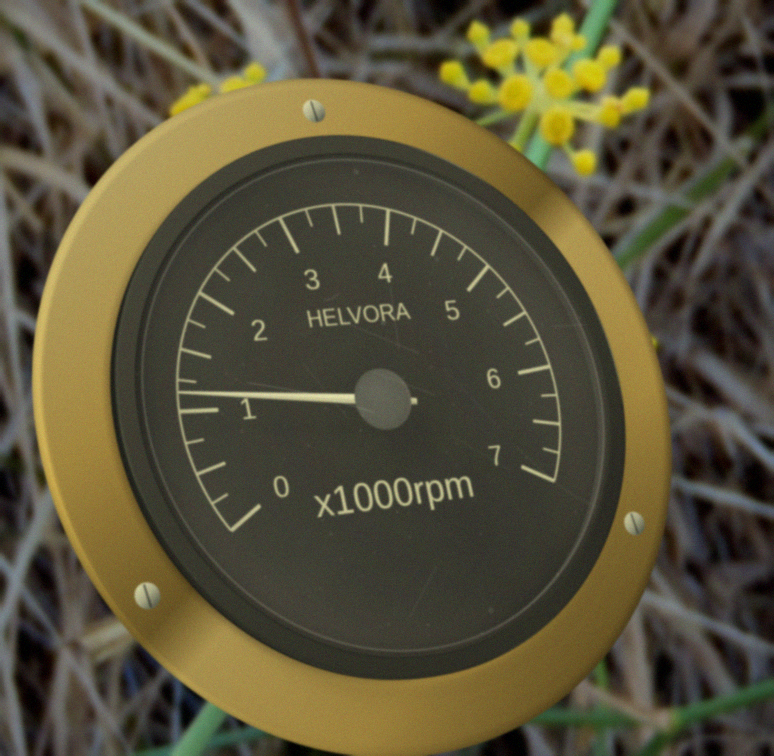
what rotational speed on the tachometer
1125 rpm
